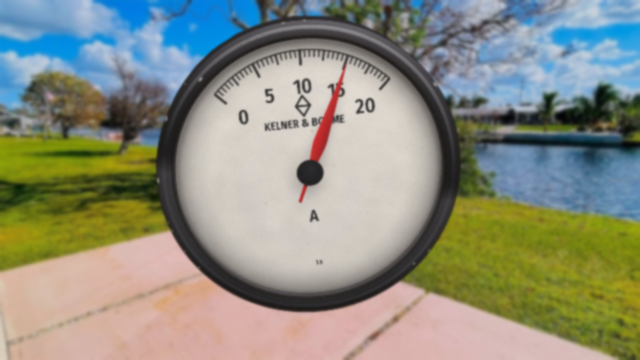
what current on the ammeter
15 A
